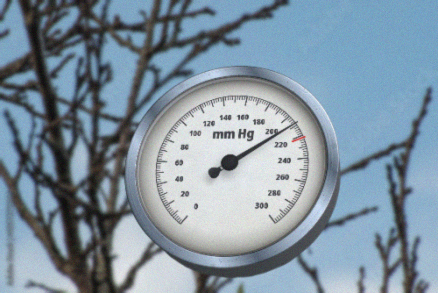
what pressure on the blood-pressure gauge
210 mmHg
